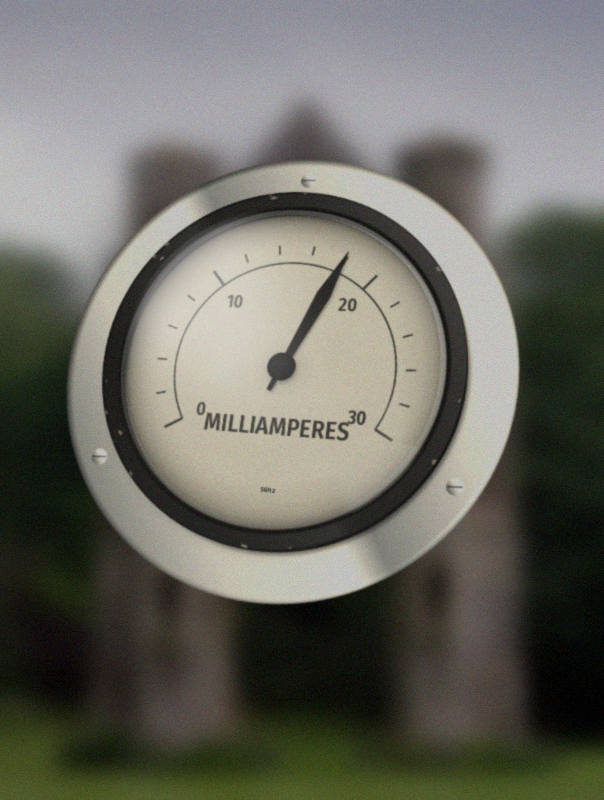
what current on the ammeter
18 mA
